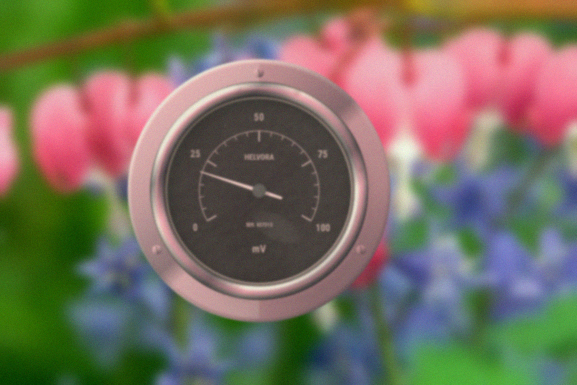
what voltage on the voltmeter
20 mV
